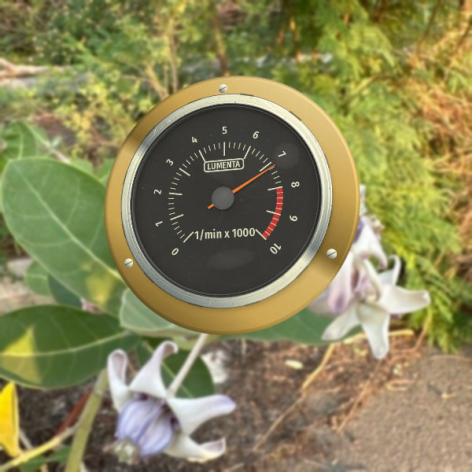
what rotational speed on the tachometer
7200 rpm
